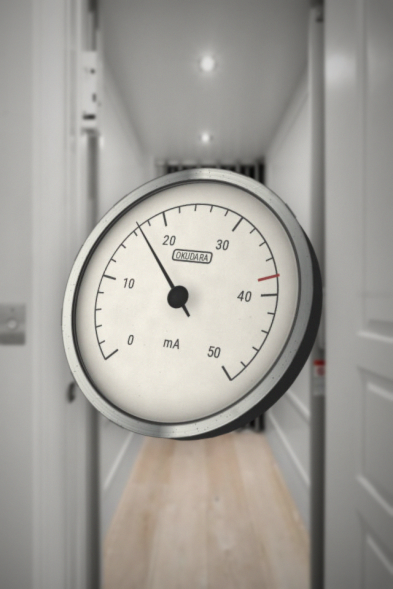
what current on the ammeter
17 mA
